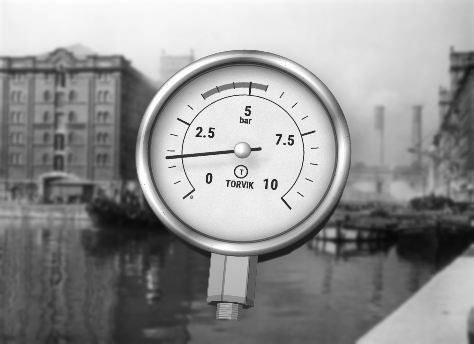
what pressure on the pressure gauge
1.25 bar
